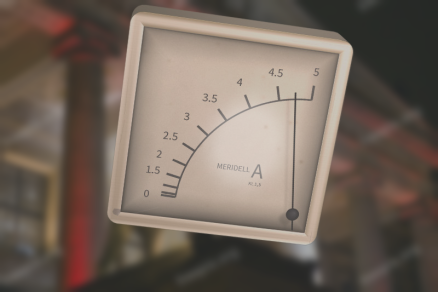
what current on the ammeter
4.75 A
